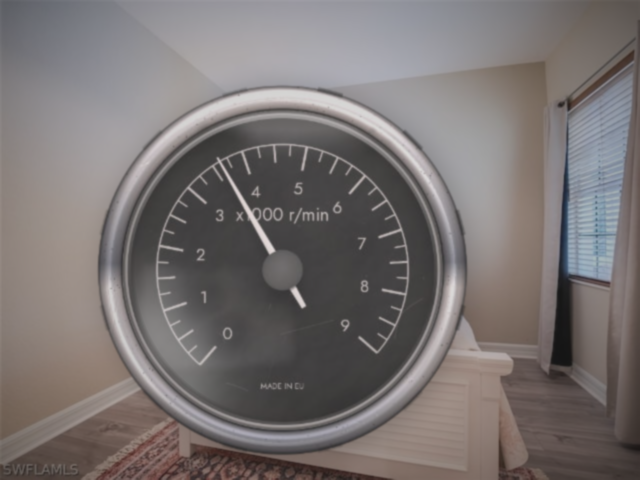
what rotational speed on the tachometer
3625 rpm
